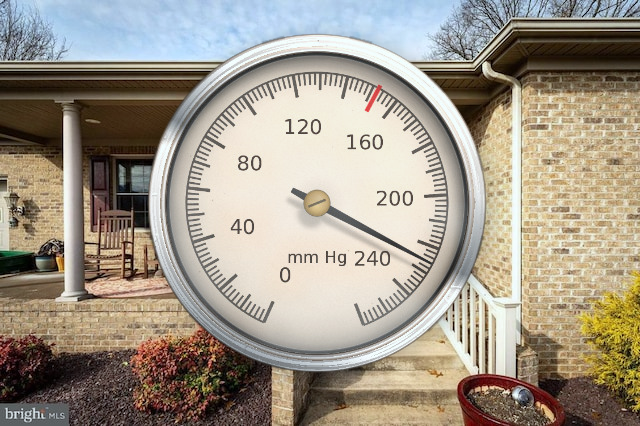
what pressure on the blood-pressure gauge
226 mmHg
